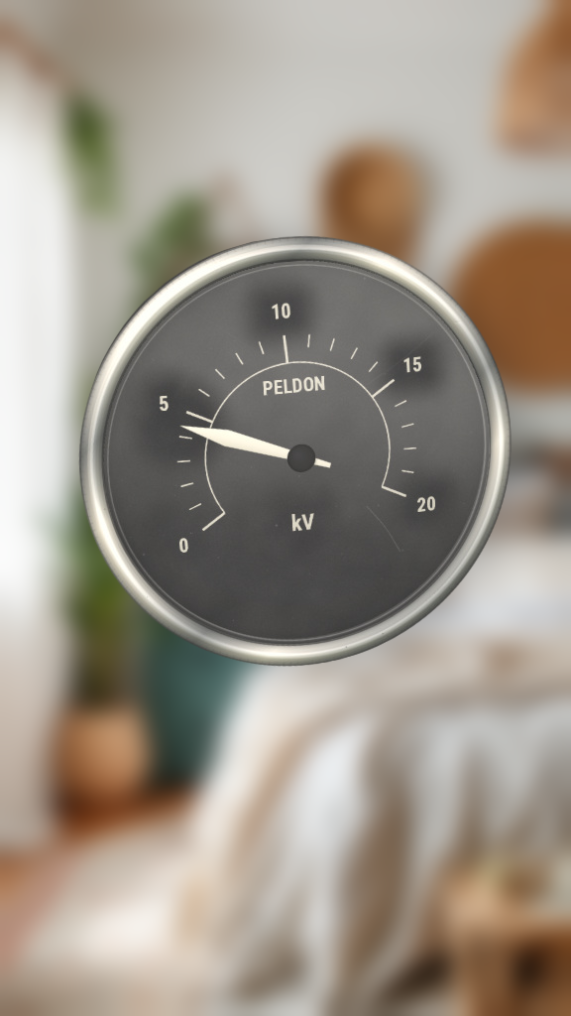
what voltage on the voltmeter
4.5 kV
